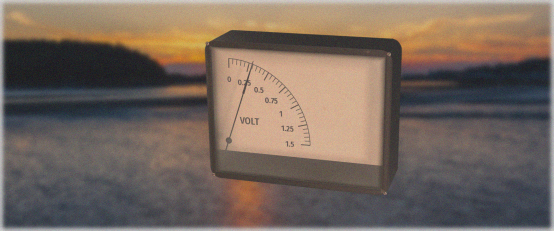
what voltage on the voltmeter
0.3 V
